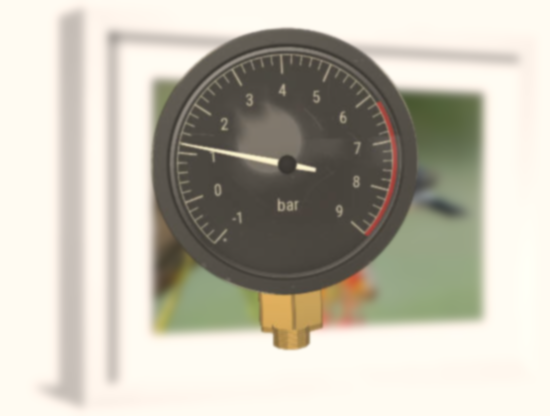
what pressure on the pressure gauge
1.2 bar
